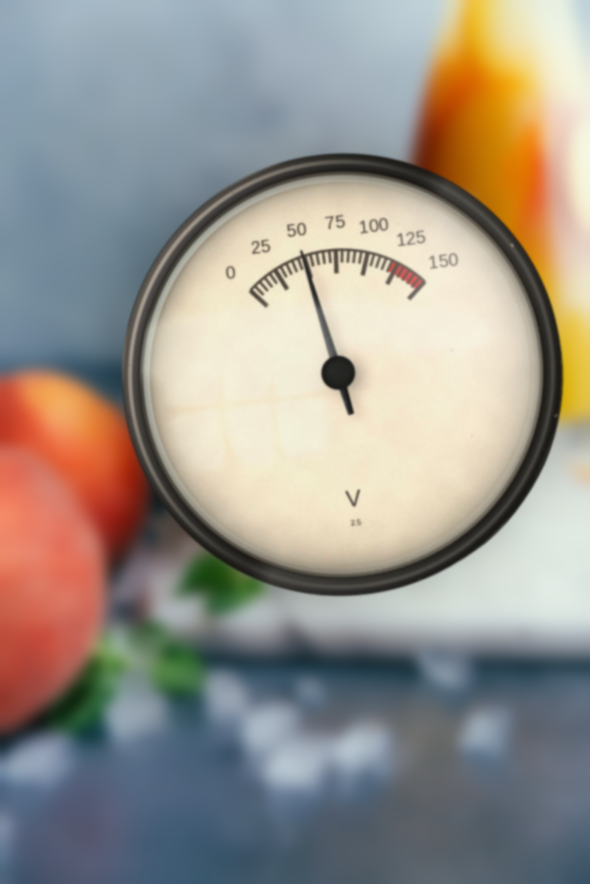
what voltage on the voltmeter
50 V
